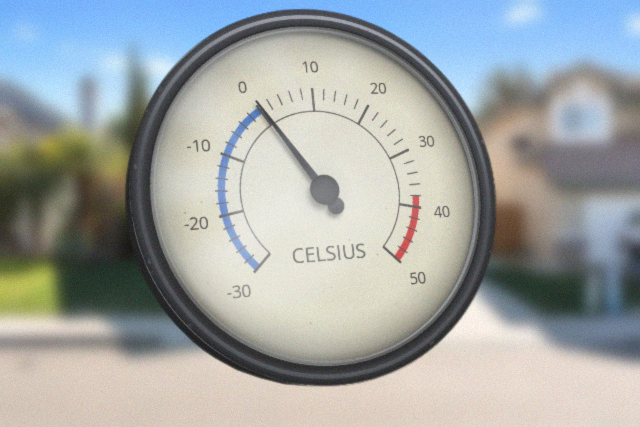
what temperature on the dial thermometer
0 °C
